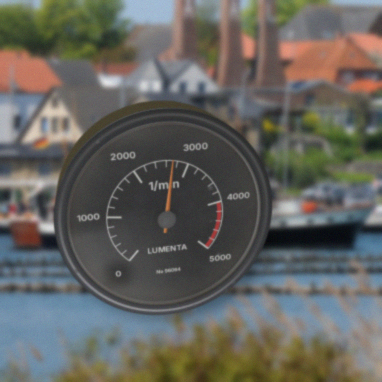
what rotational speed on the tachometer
2700 rpm
